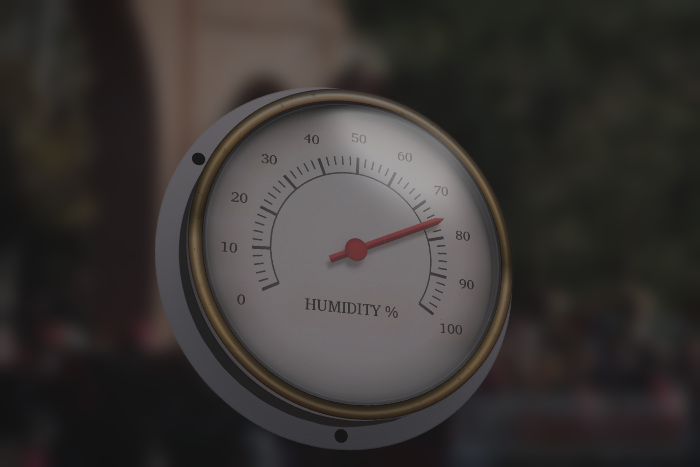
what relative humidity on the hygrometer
76 %
